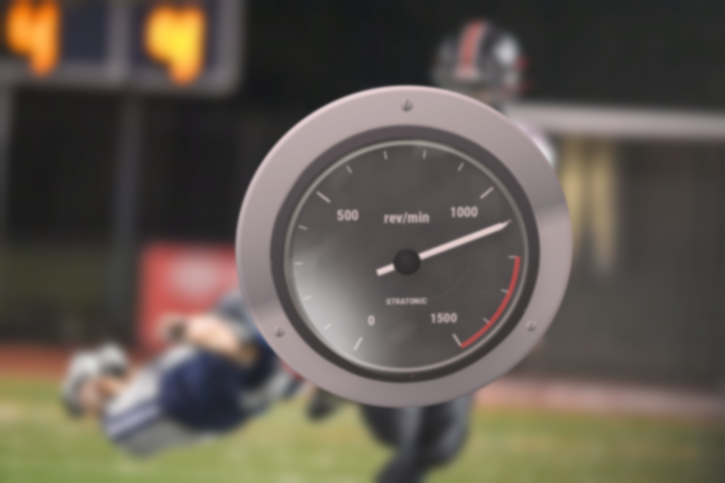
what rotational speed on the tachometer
1100 rpm
